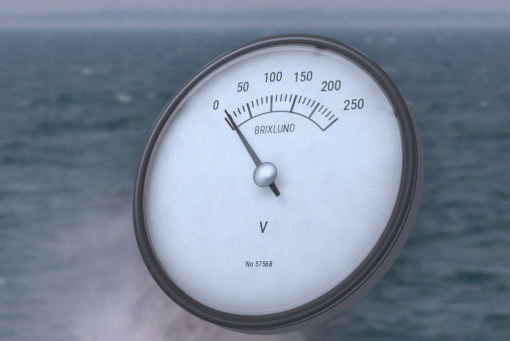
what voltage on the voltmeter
10 V
